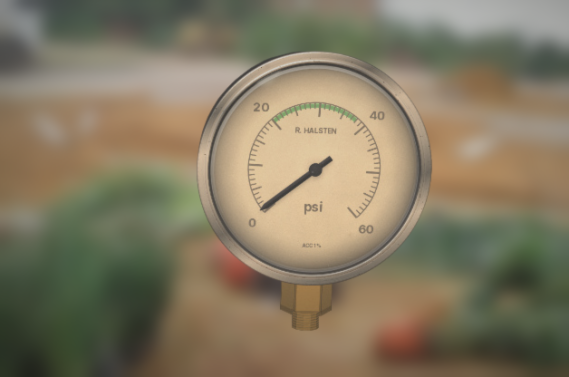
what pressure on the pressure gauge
1 psi
